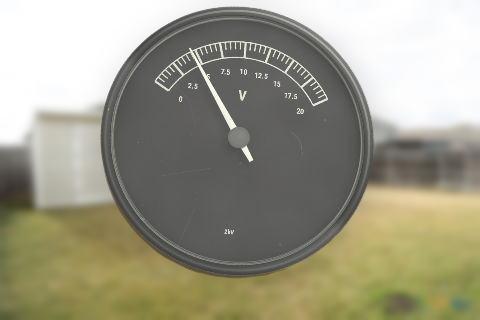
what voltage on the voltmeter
4.5 V
